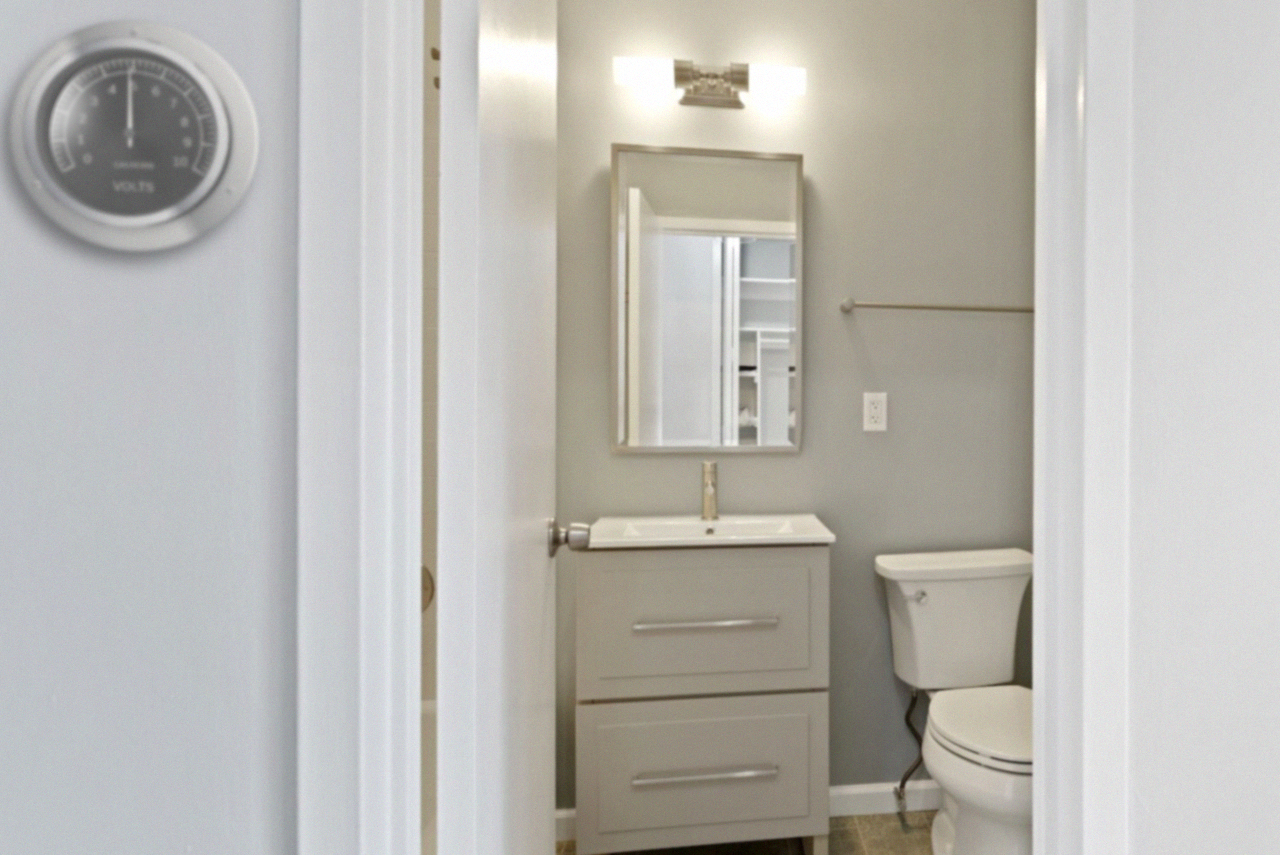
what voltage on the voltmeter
5 V
